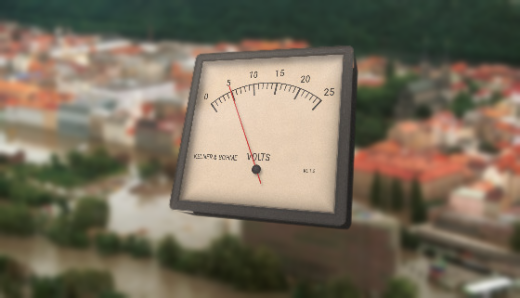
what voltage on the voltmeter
5 V
